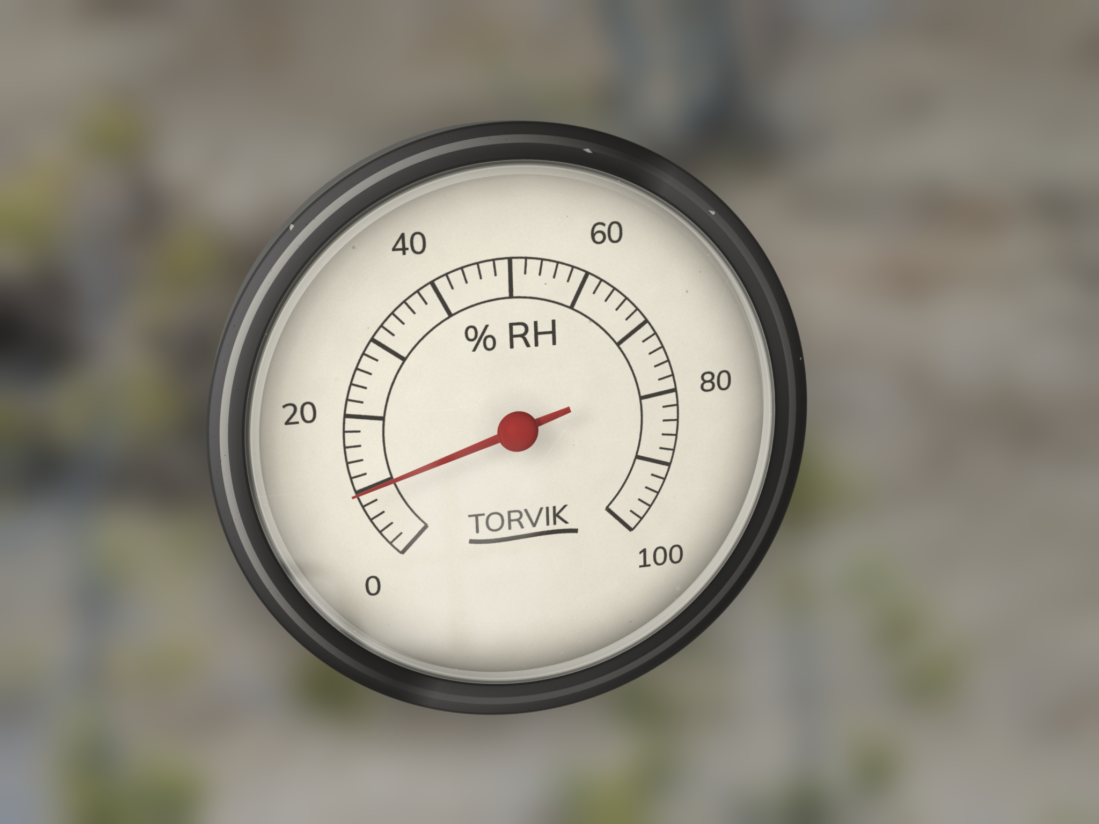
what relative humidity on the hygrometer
10 %
